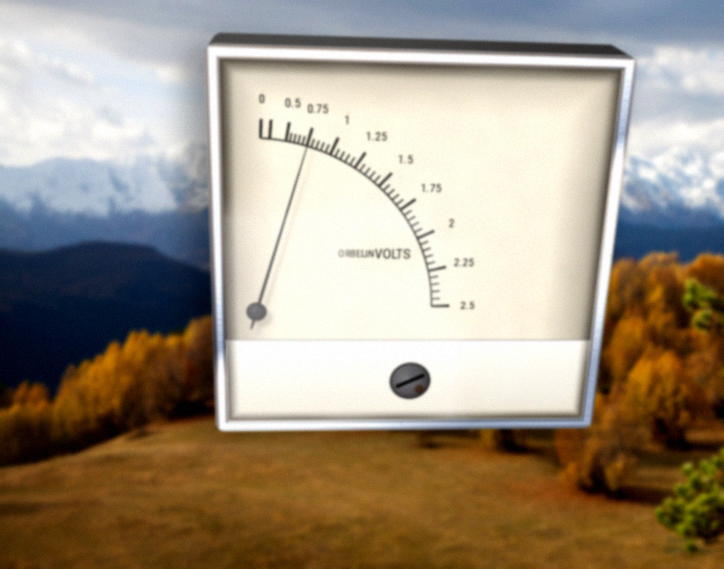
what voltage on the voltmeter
0.75 V
